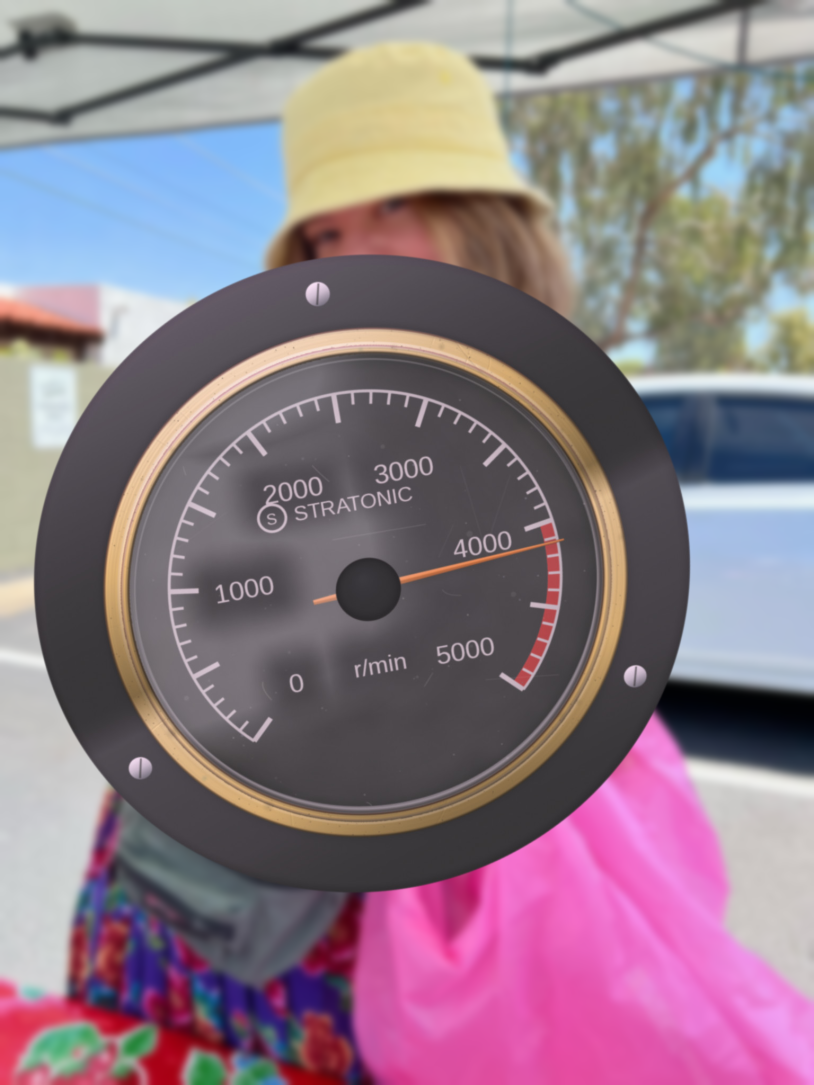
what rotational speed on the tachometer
4100 rpm
